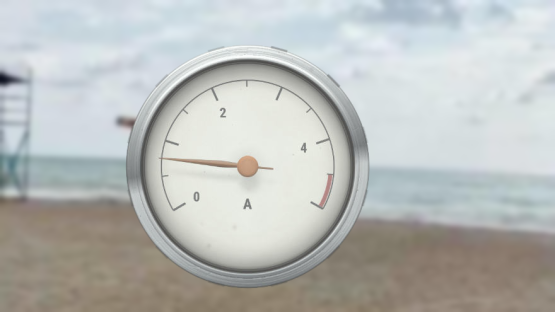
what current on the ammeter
0.75 A
